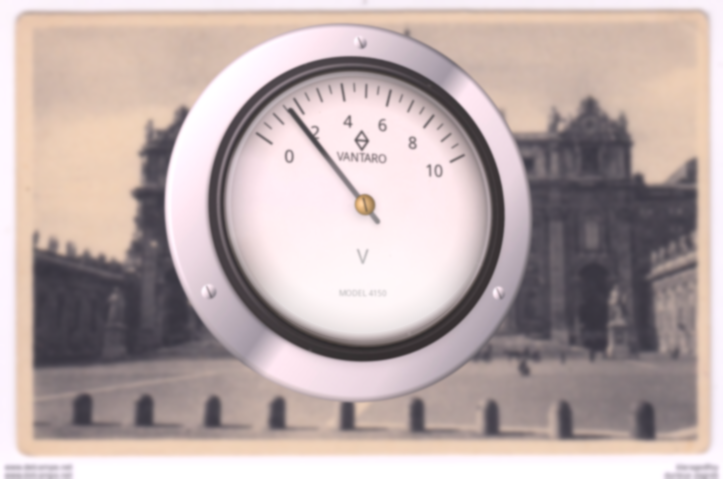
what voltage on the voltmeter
1.5 V
